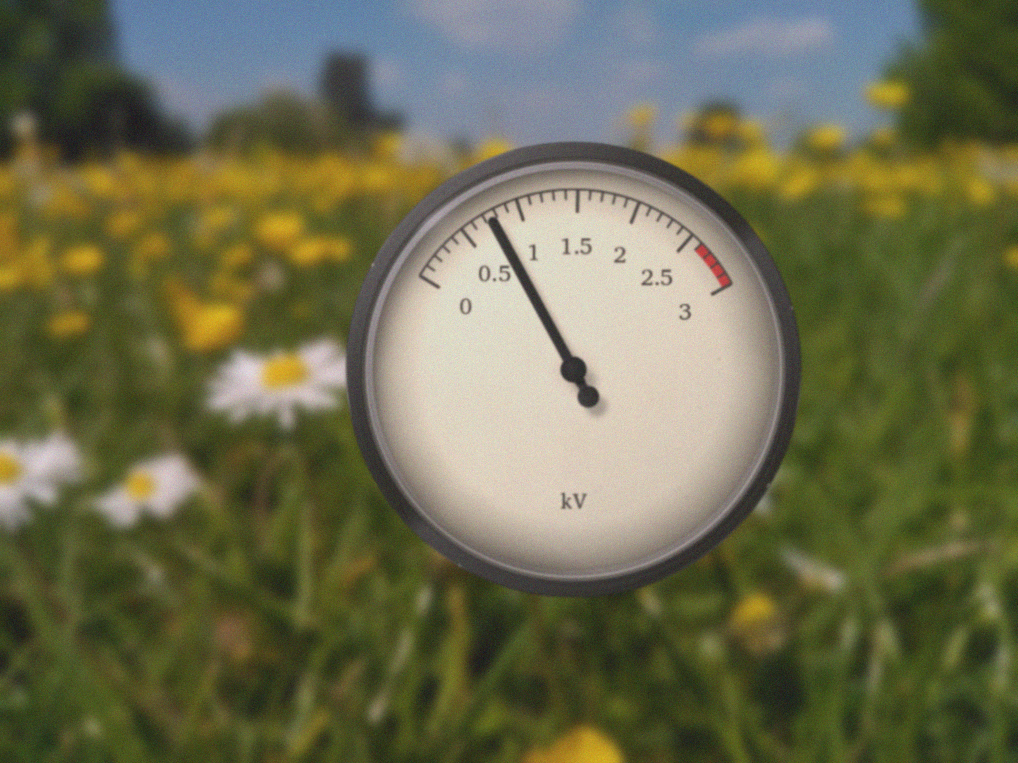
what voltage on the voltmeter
0.75 kV
